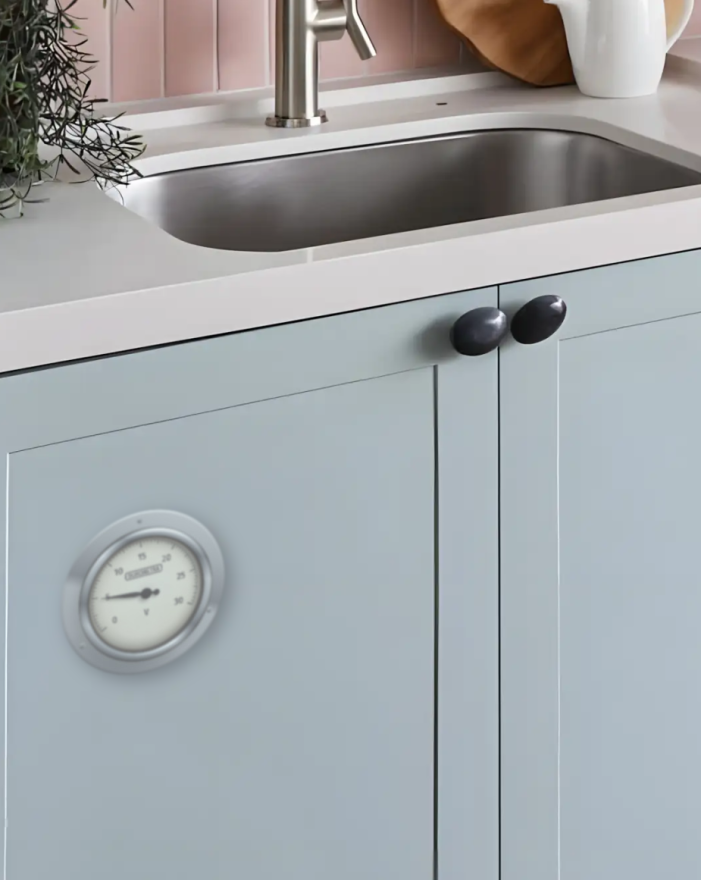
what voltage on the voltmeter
5 V
